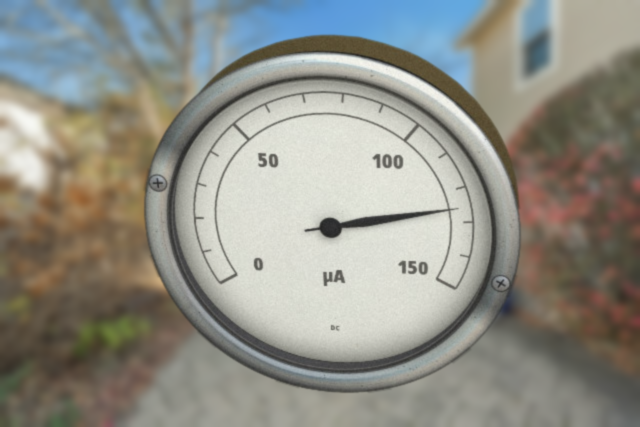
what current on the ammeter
125 µA
